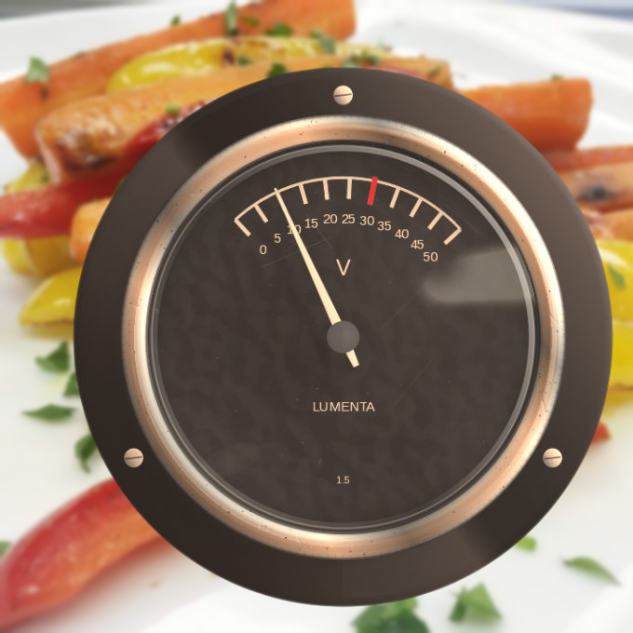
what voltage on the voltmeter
10 V
